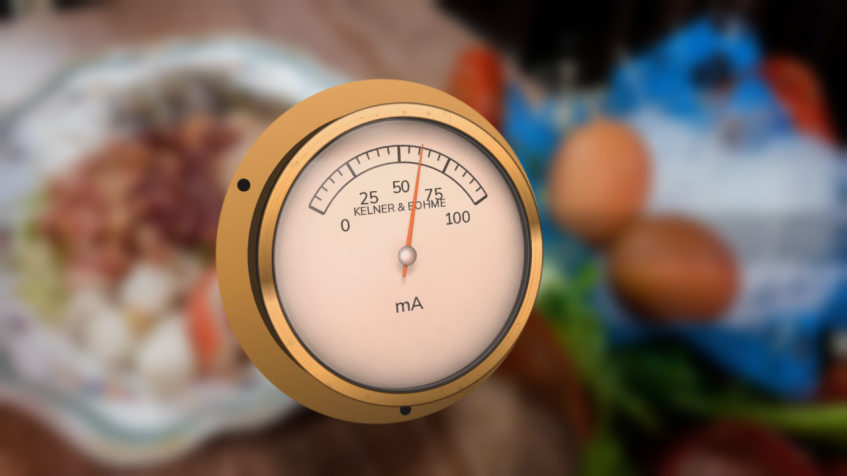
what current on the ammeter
60 mA
